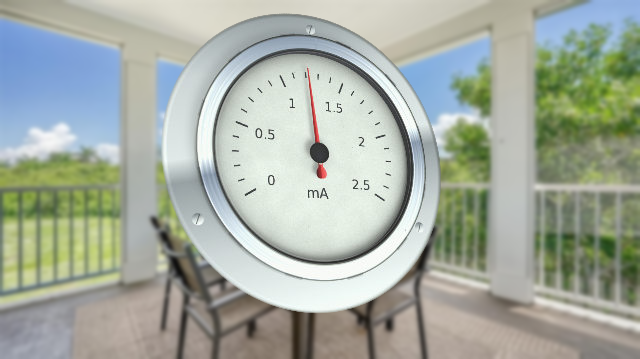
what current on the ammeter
1.2 mA
